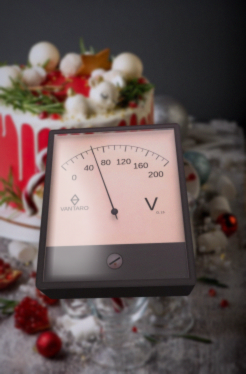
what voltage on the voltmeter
60 V
